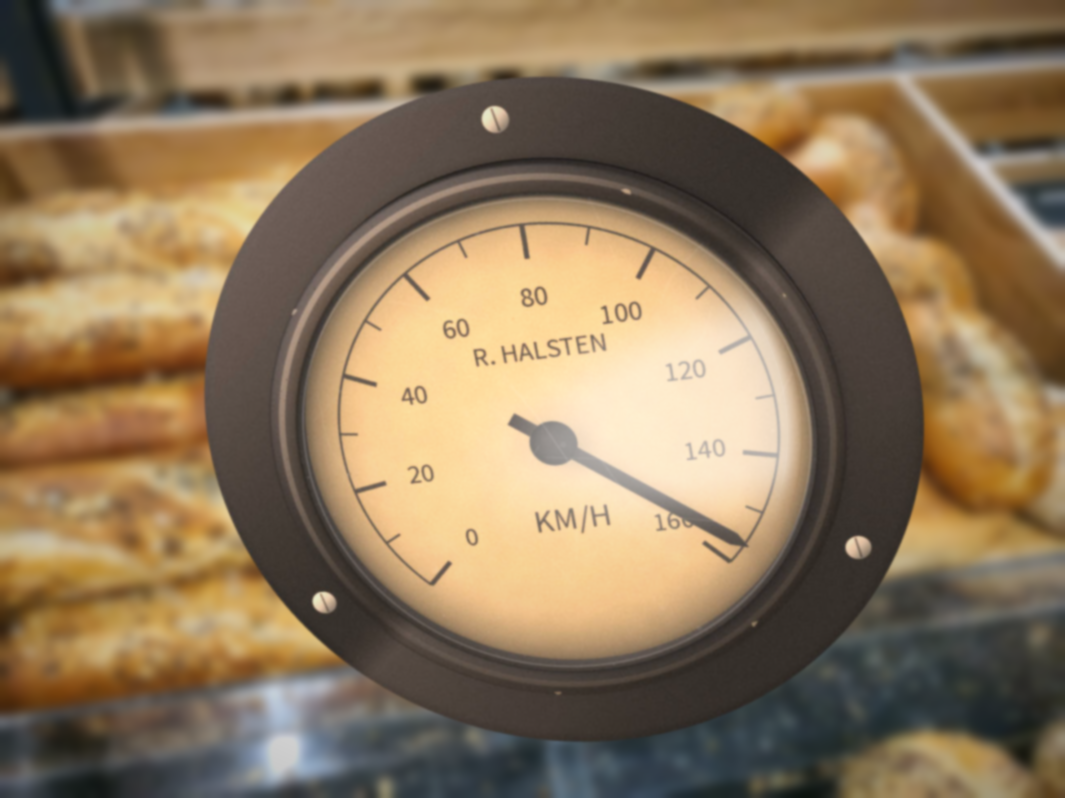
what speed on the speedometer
155 km/h
